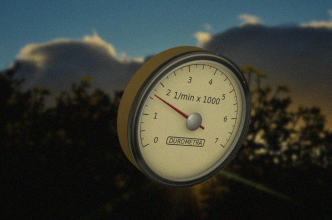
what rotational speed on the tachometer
1625 rpm
